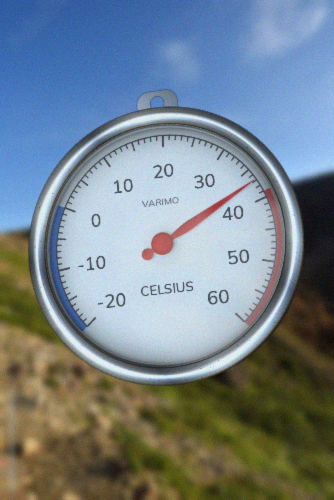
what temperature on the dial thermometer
37 °C
